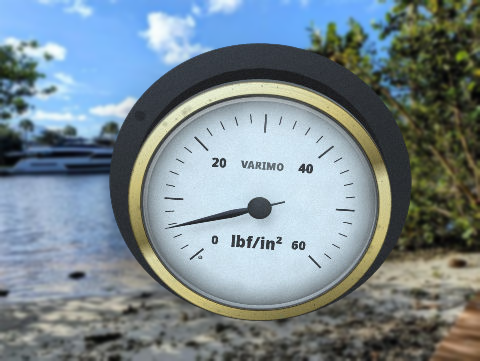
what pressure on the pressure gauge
6 psi
